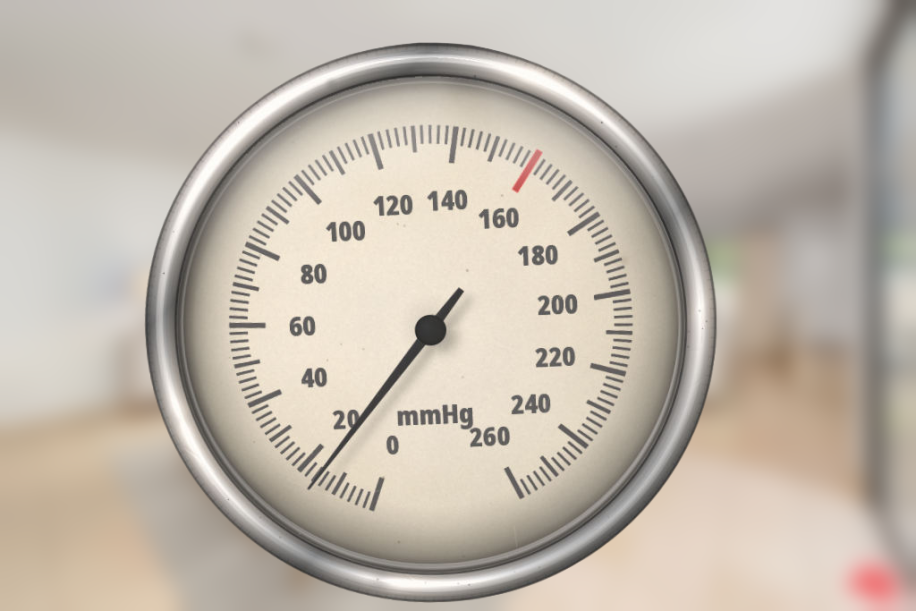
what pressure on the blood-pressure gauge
16 mmHg
